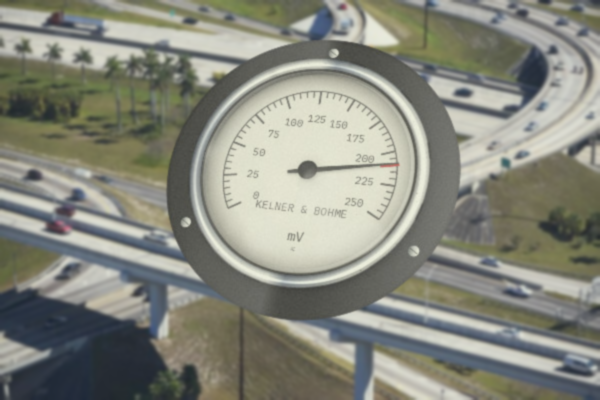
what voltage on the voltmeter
210 mV
